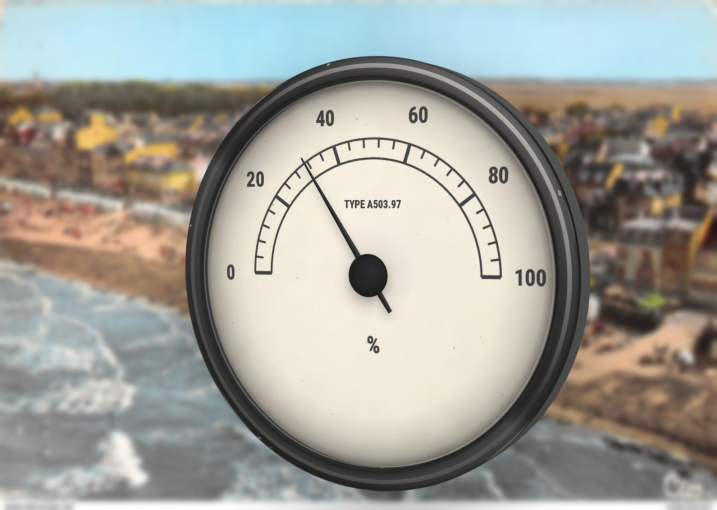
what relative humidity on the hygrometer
32 %
